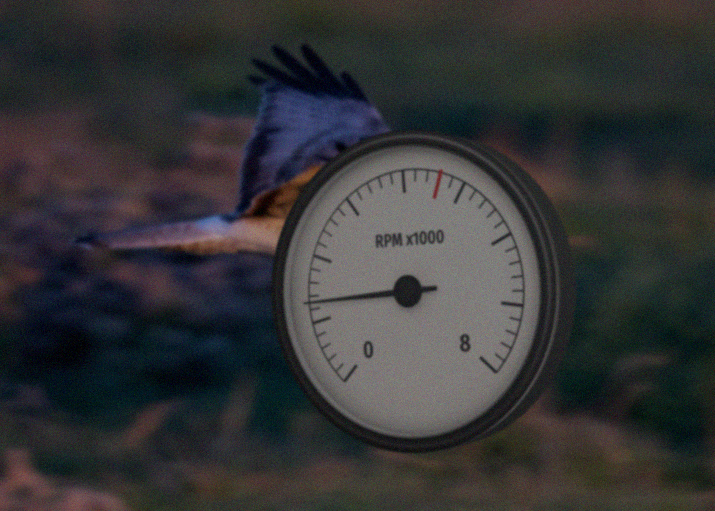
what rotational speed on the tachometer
1300 rpm
